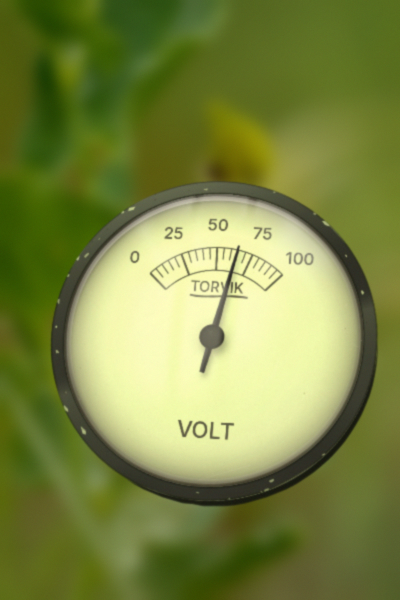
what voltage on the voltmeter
65 V
